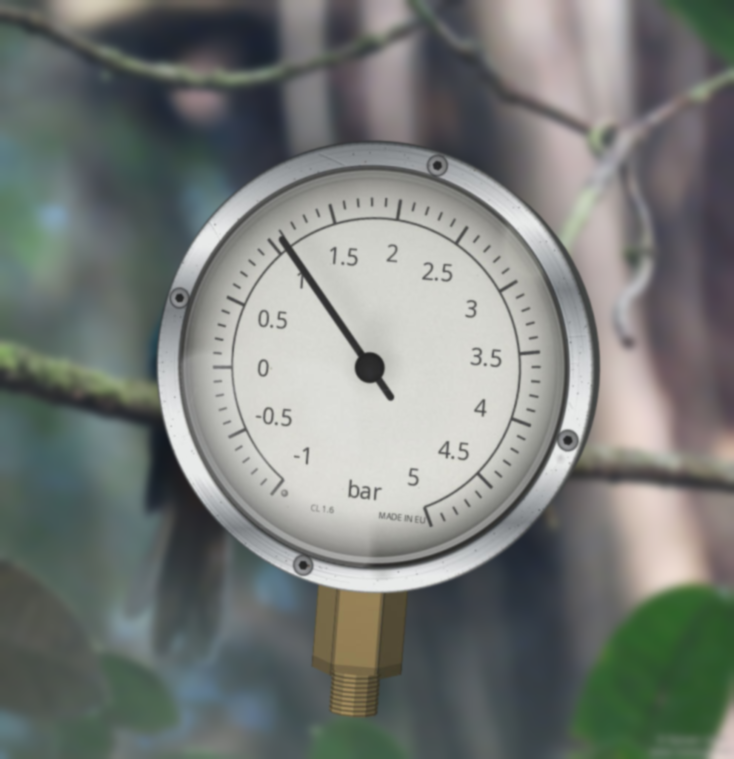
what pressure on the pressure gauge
1.1 bar
